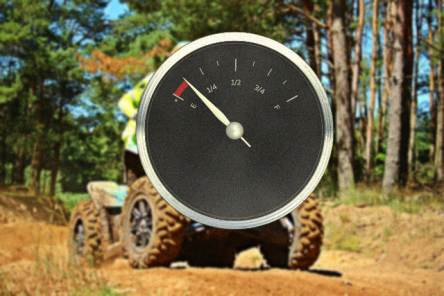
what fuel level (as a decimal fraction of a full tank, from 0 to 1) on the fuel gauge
0.125
